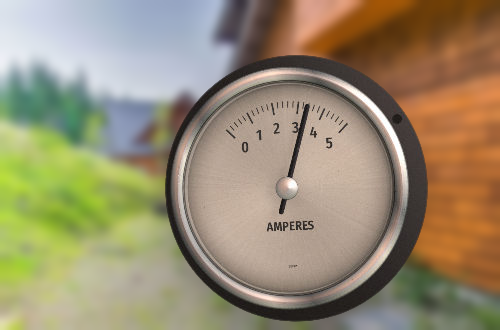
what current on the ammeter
3.4 A
